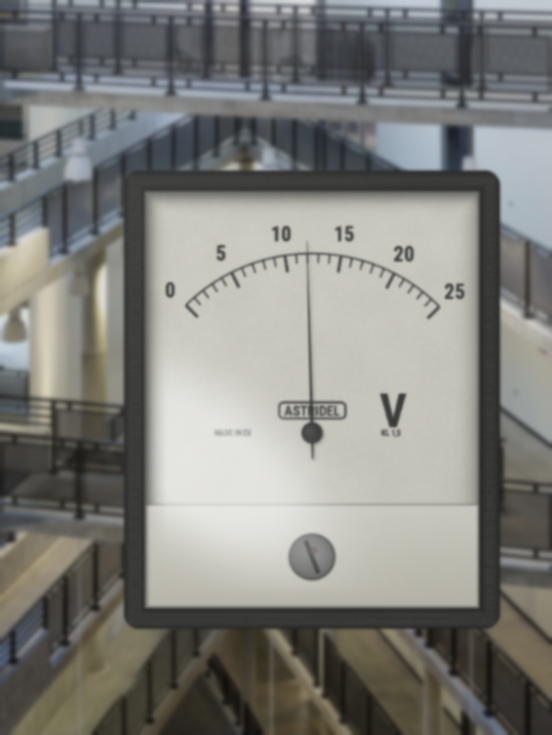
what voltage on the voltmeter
12 V
